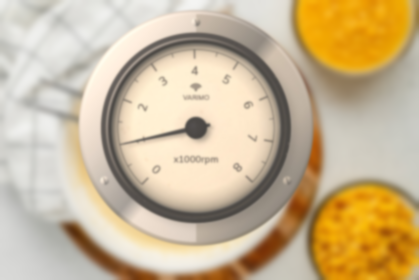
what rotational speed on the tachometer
1000 rpm
